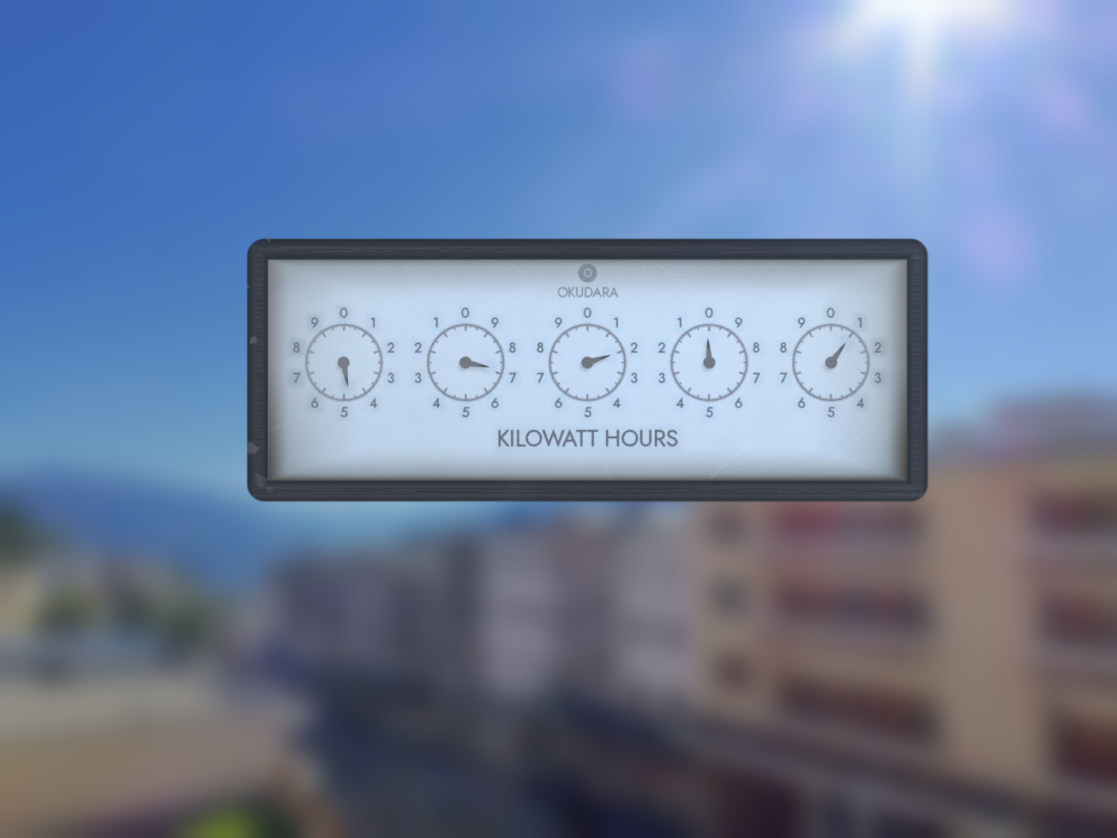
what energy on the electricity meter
47201 kWh
